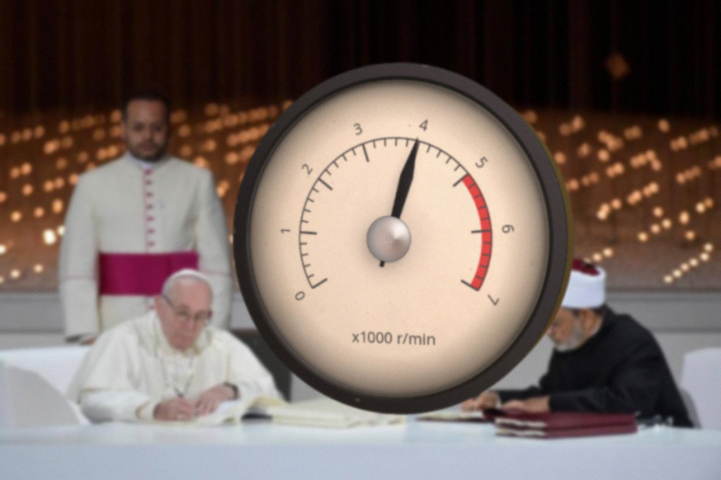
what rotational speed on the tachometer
4000 rpm
